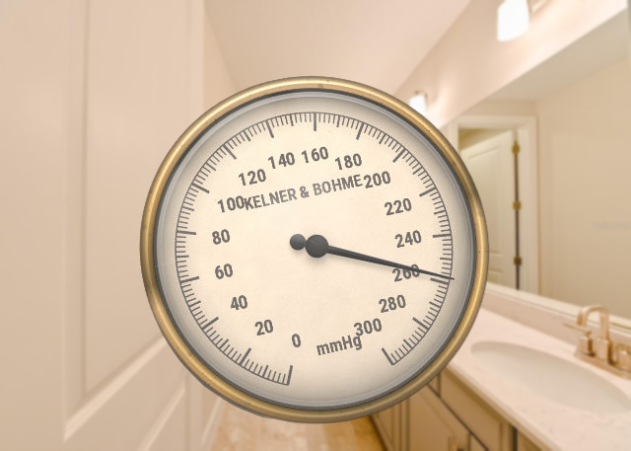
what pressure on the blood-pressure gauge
258 mmHg
